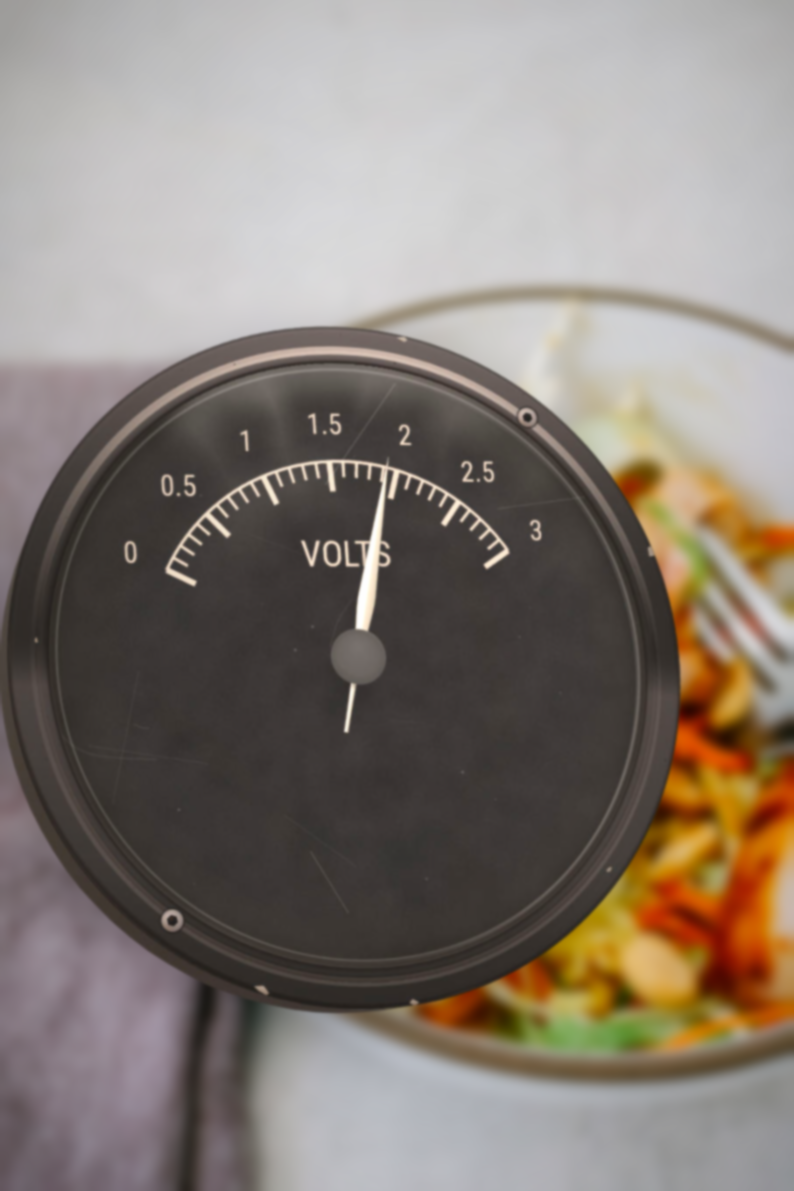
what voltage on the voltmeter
1.9 V
